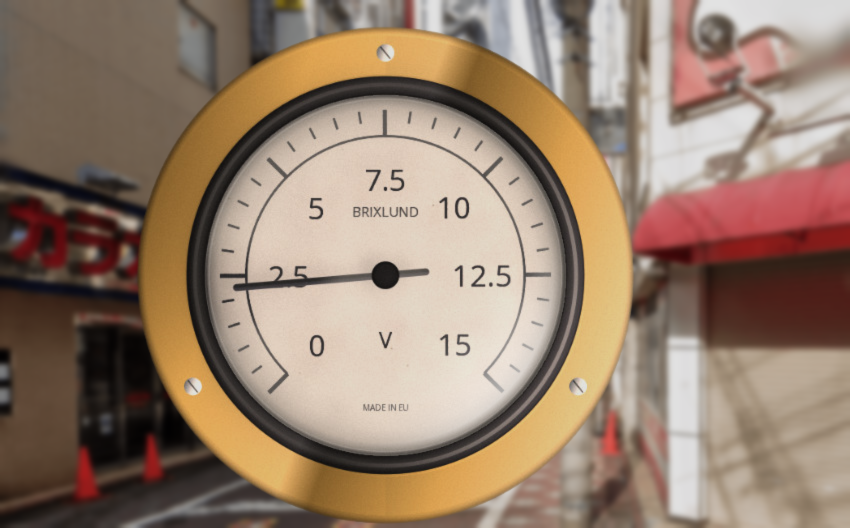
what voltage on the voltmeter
2.25 V
